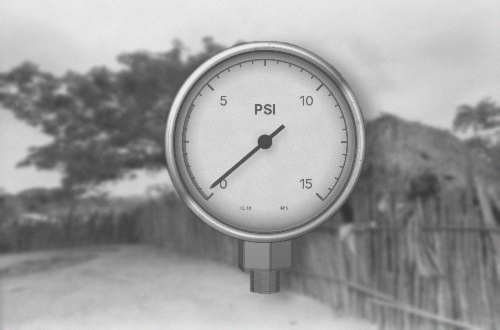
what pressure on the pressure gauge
0.25 psi
